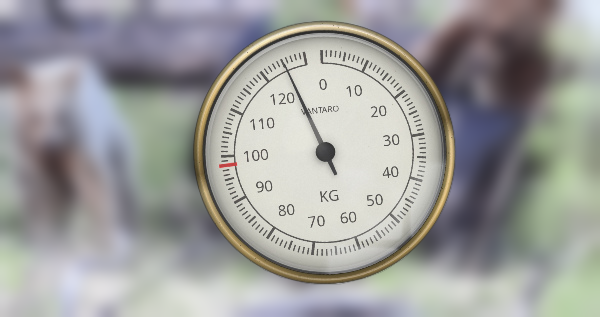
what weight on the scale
125 kg
